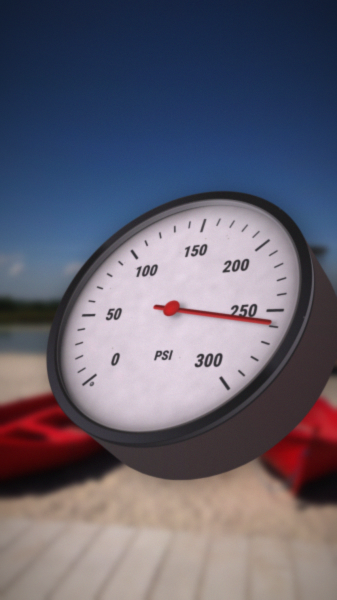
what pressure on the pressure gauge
260 psi
